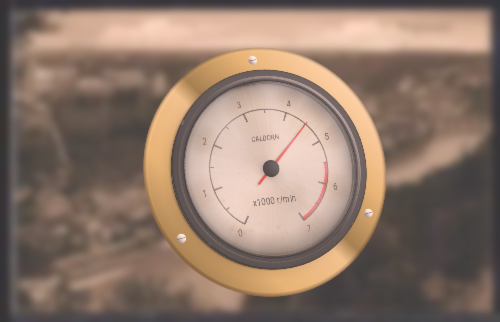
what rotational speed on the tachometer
4500 rpm
